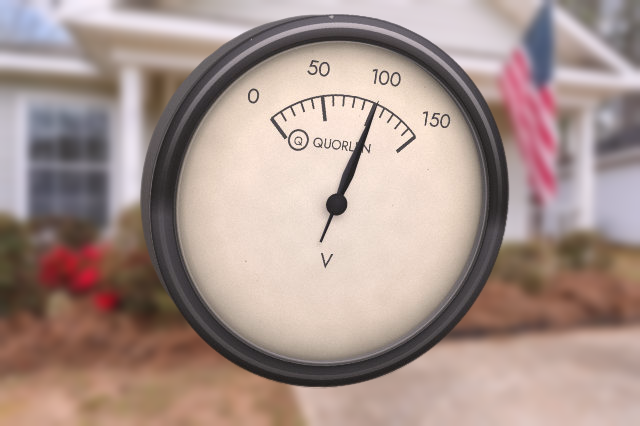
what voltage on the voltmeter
100 V
